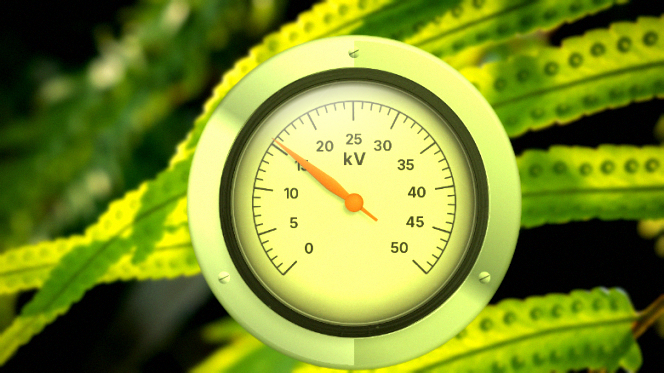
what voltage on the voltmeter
15.5 kV
